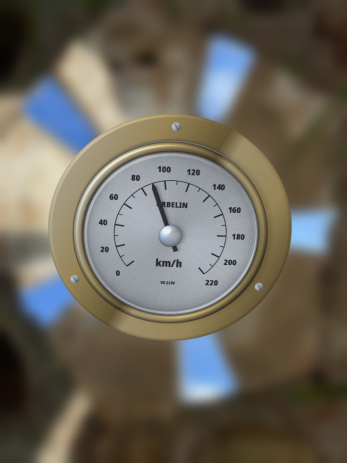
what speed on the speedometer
90 km/h
